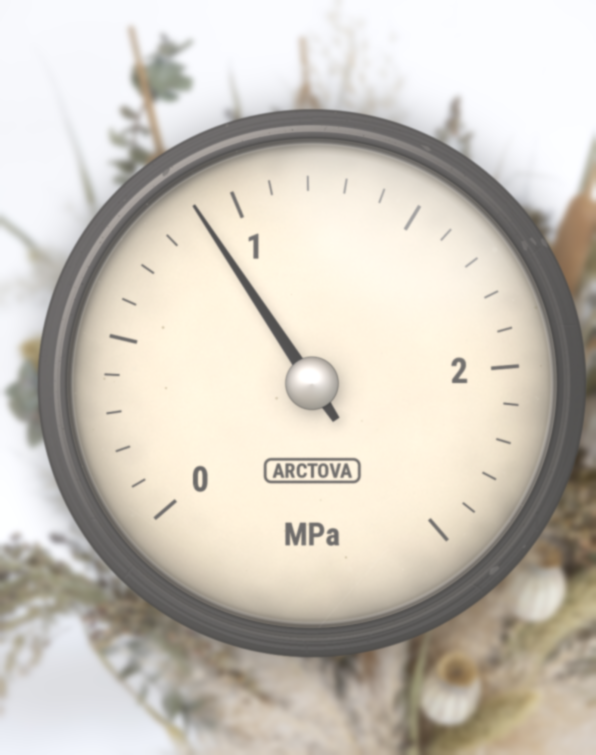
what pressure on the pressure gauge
0.9 MPa
